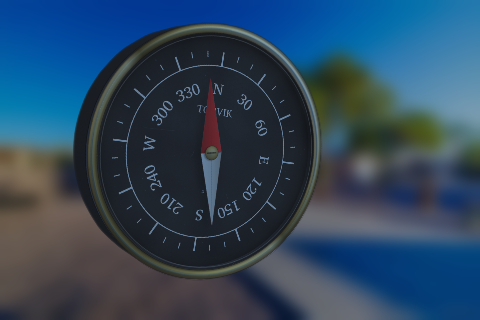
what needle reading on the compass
350 °
